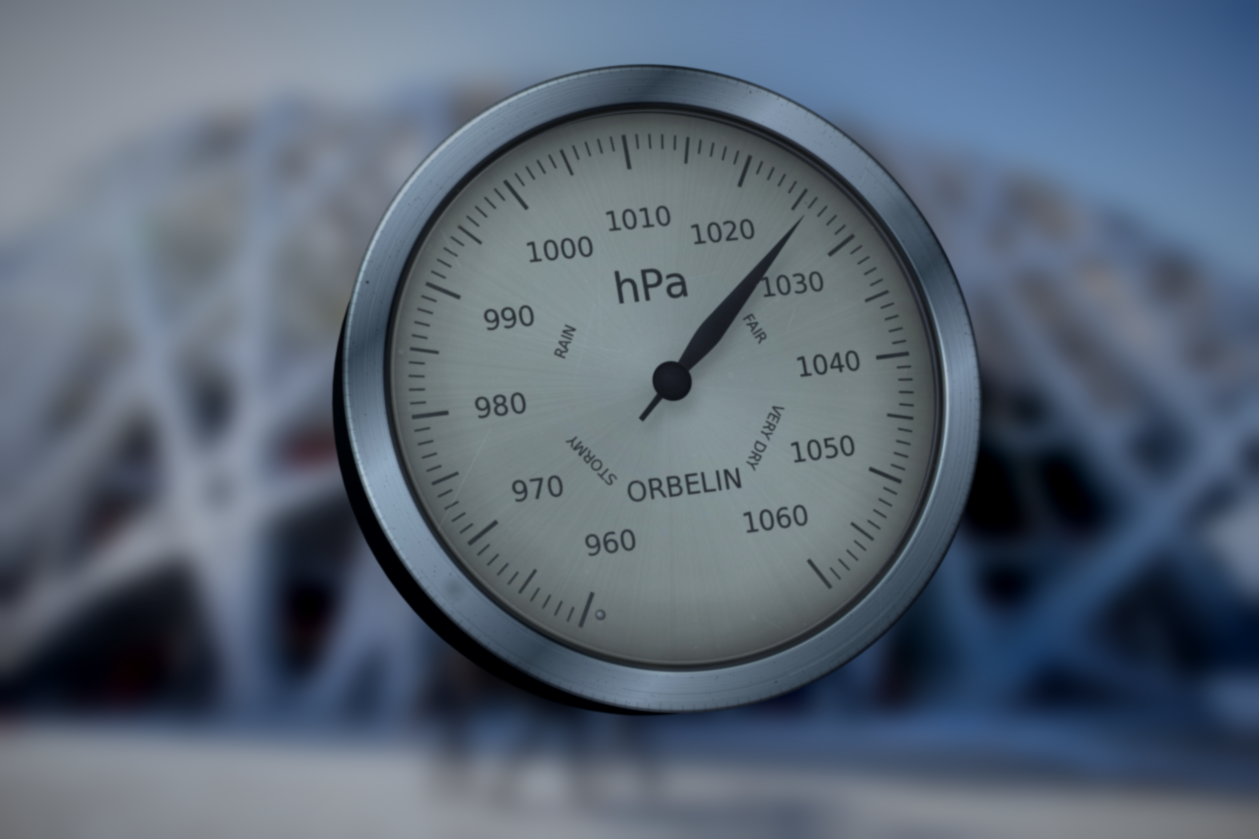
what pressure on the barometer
1026 hPa
